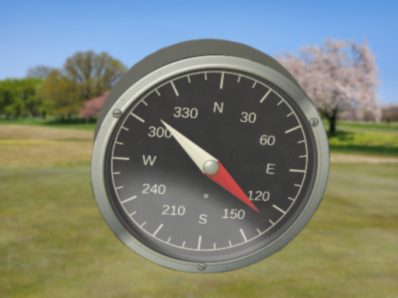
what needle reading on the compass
130 °
